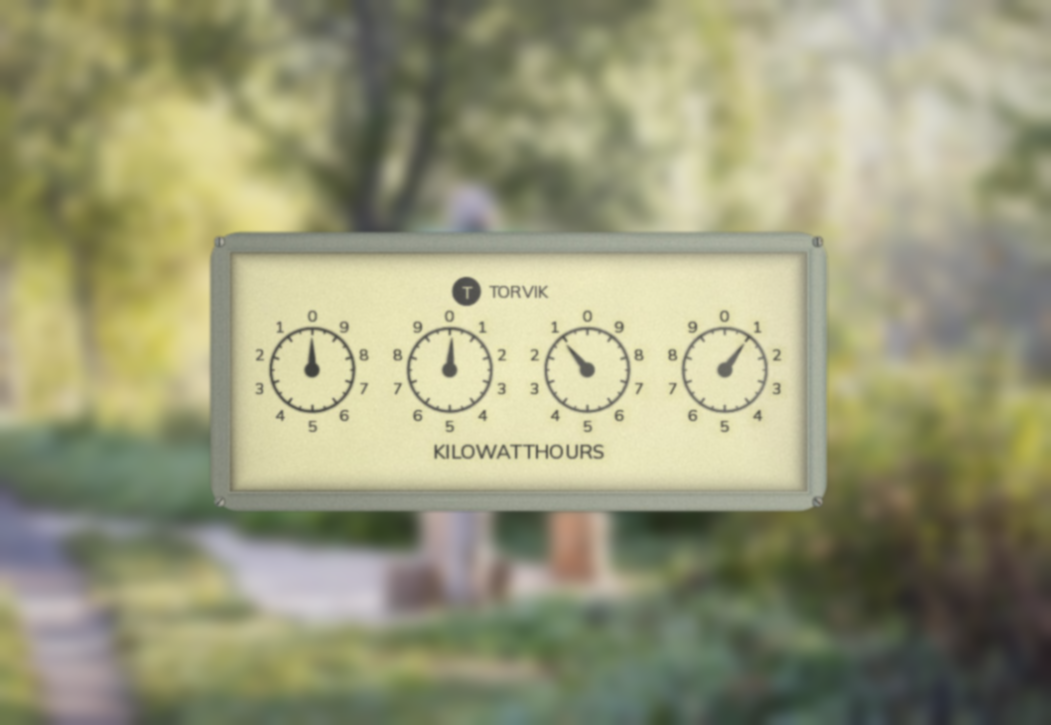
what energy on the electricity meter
11 kWh
